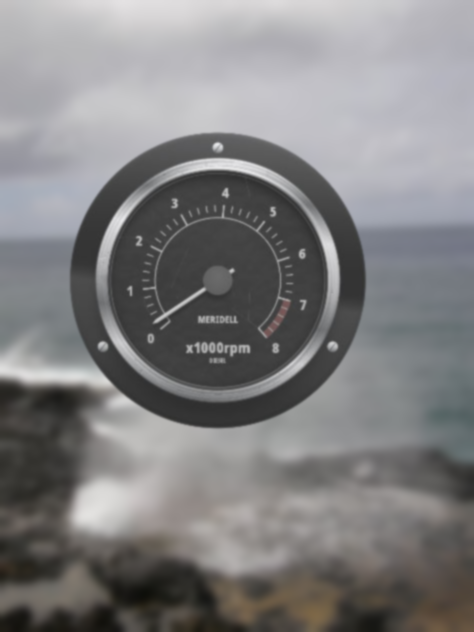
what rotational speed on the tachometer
200 rpm
